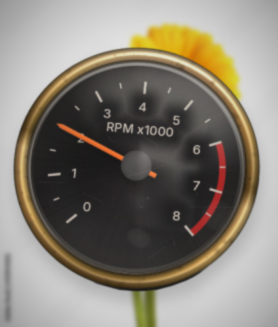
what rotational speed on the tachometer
2000 rpm
